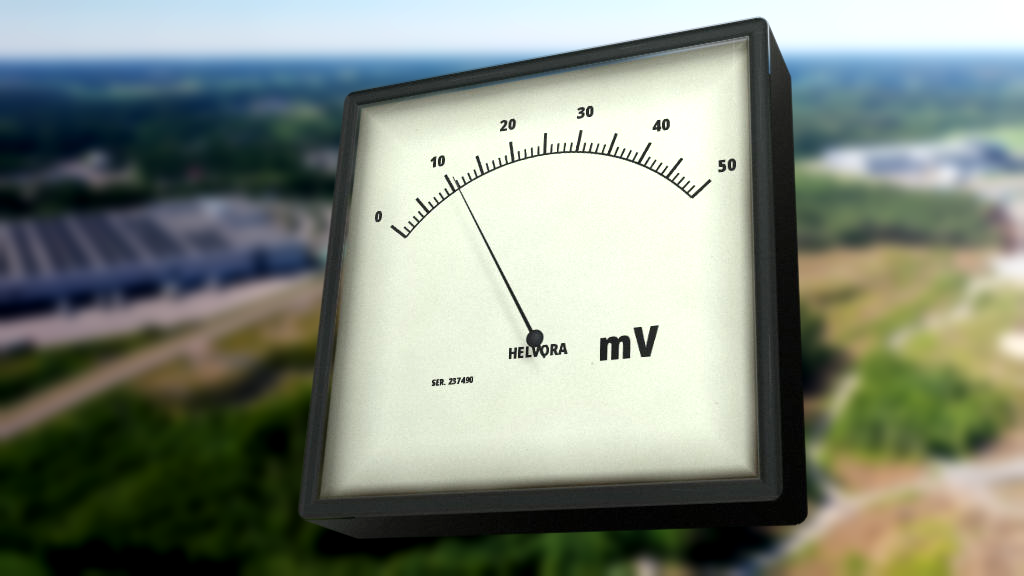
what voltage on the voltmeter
11 mV
